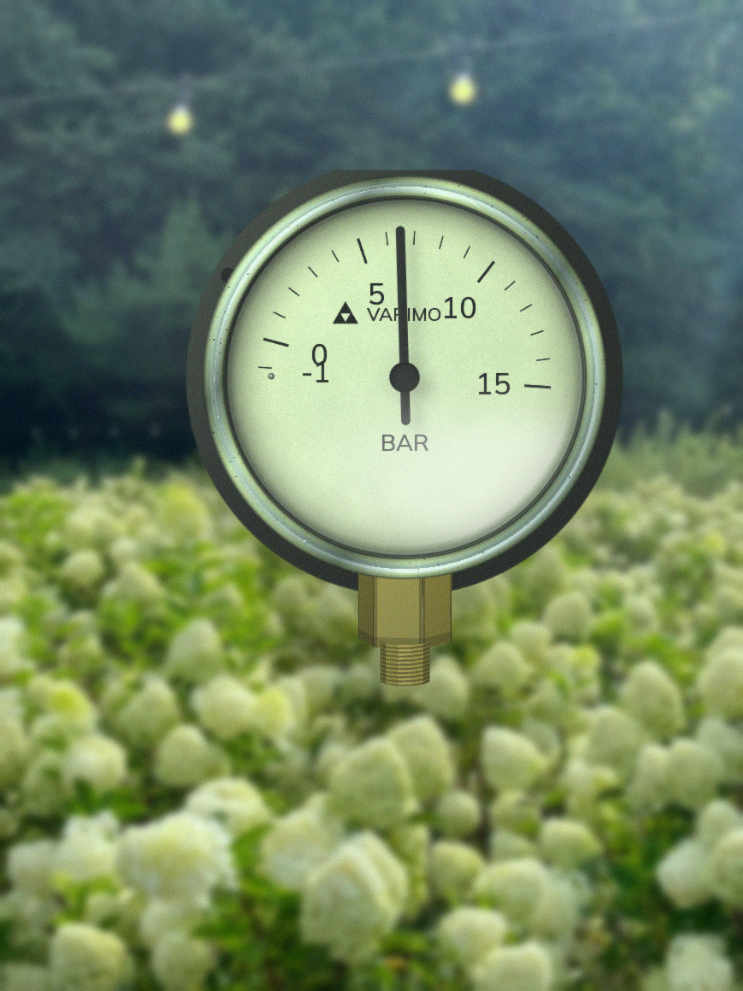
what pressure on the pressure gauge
6.5 bar
